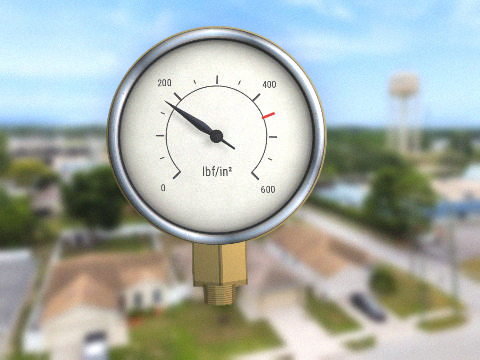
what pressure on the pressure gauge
175 psi
